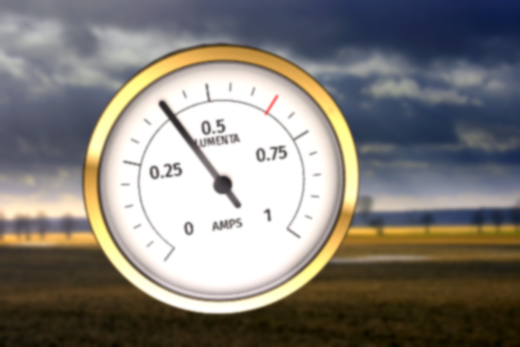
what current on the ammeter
0.4 A
